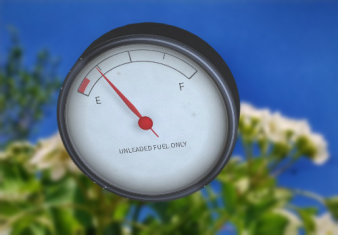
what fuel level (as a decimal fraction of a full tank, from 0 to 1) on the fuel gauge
0.25
